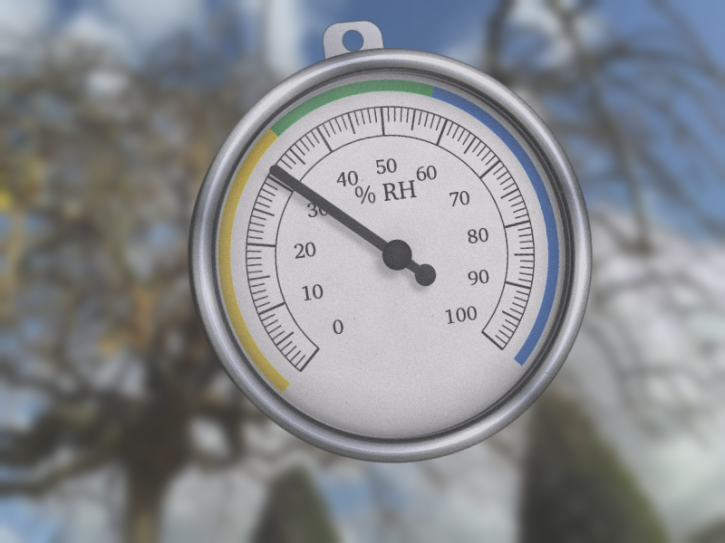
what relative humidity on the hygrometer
31 %
